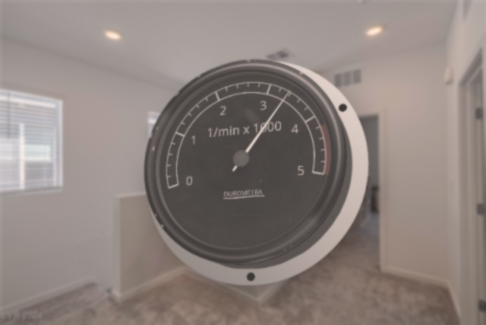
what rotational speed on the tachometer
3400 rpm
